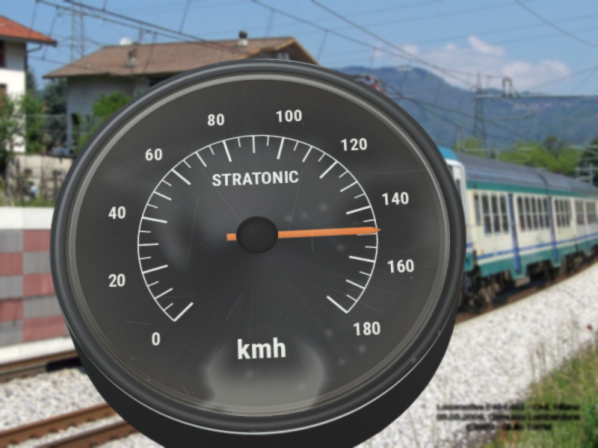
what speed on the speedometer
150 km/h
